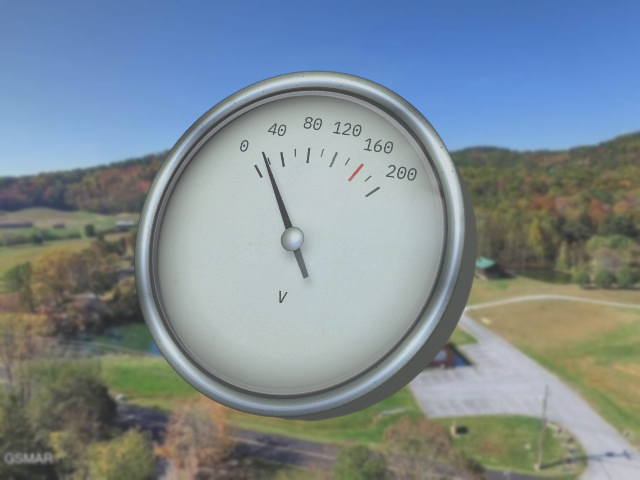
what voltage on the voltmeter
20 V
